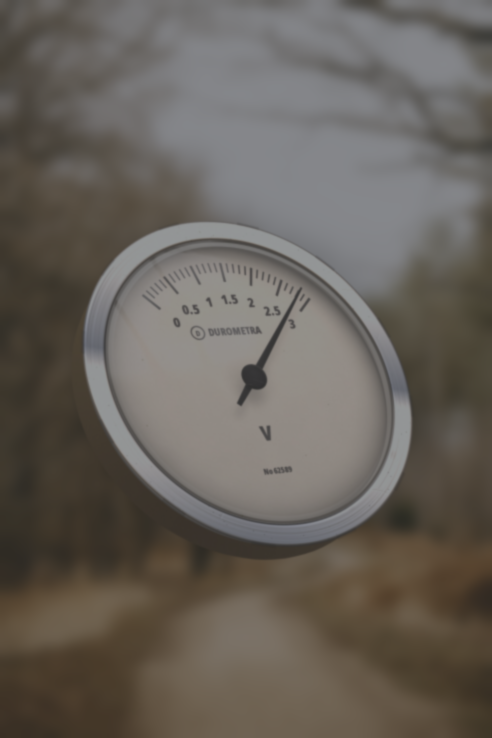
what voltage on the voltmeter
2.8 V
